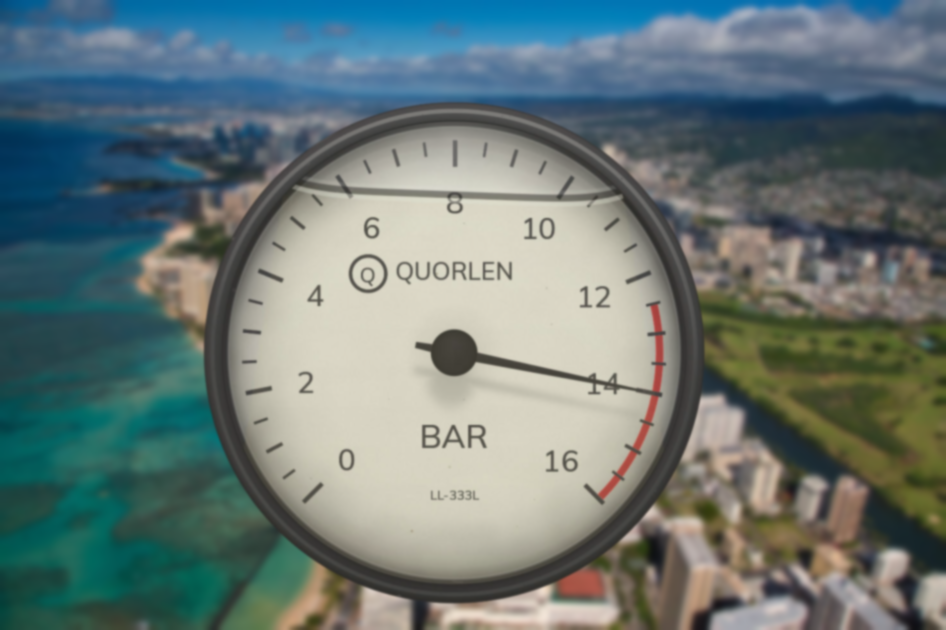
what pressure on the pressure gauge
14 bar
